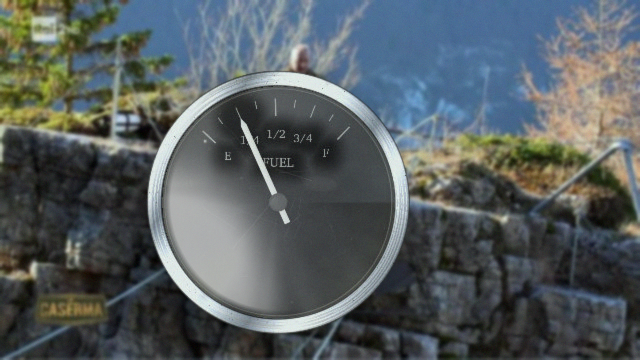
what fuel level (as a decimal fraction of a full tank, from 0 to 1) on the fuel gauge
0.25
